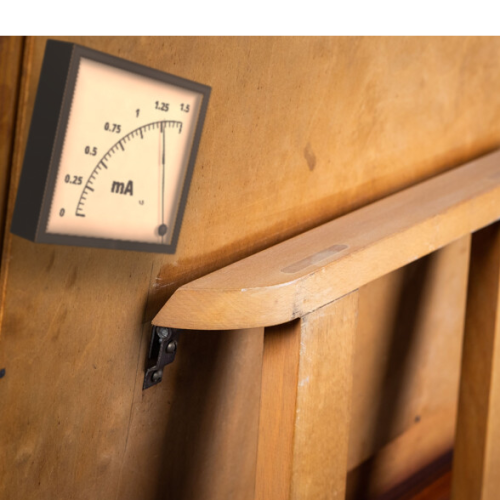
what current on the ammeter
1.25 mA
